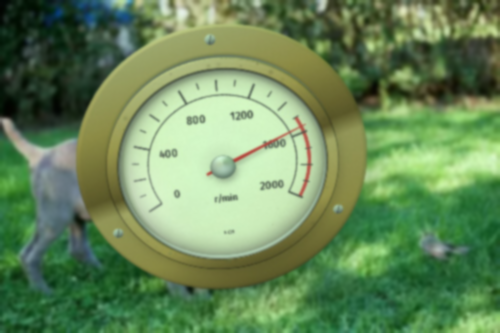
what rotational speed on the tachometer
1550 rpm
